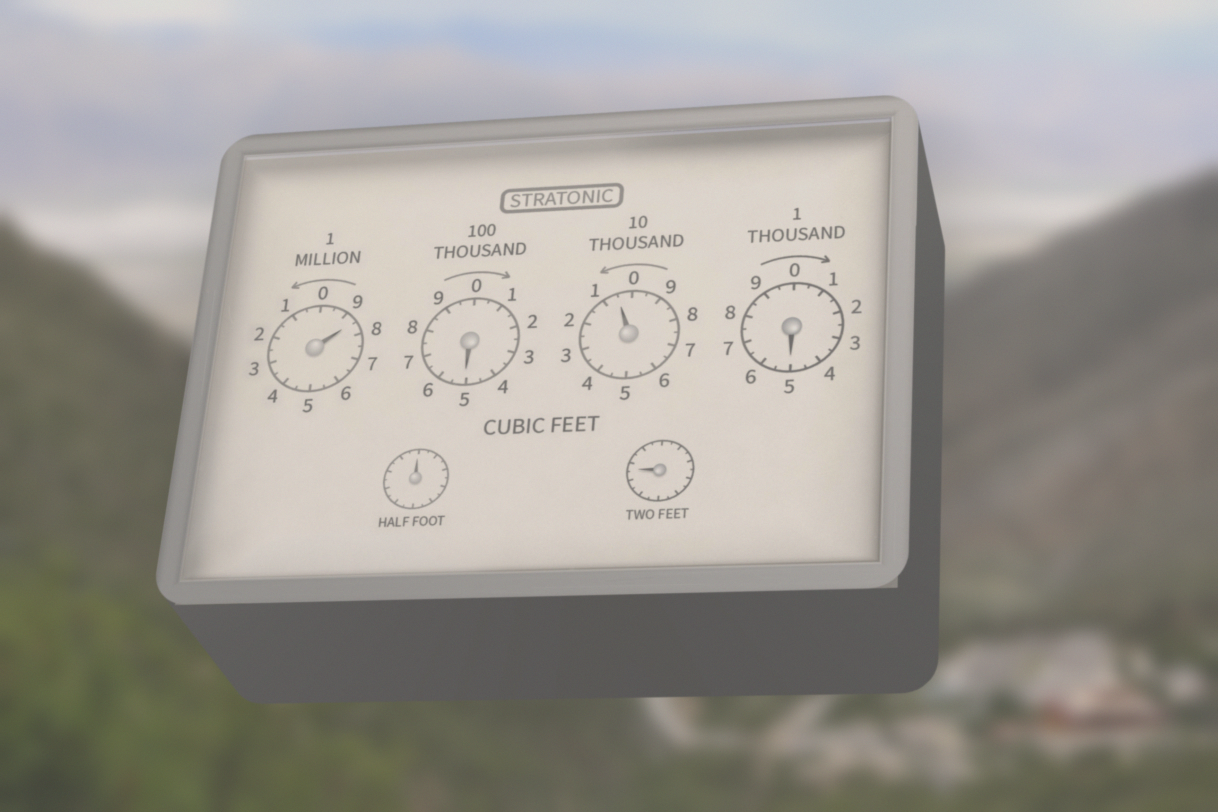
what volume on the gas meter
850500 ft³
